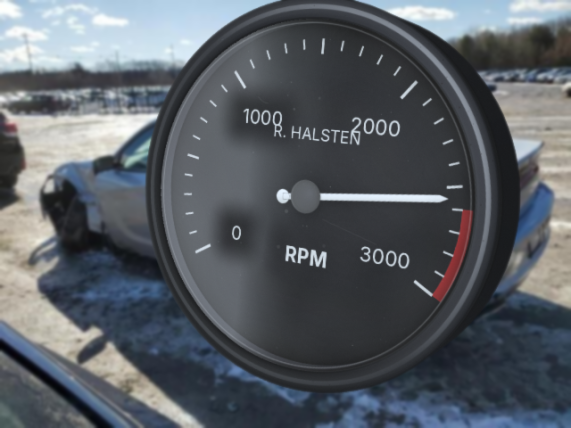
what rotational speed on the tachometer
2550 rpm
